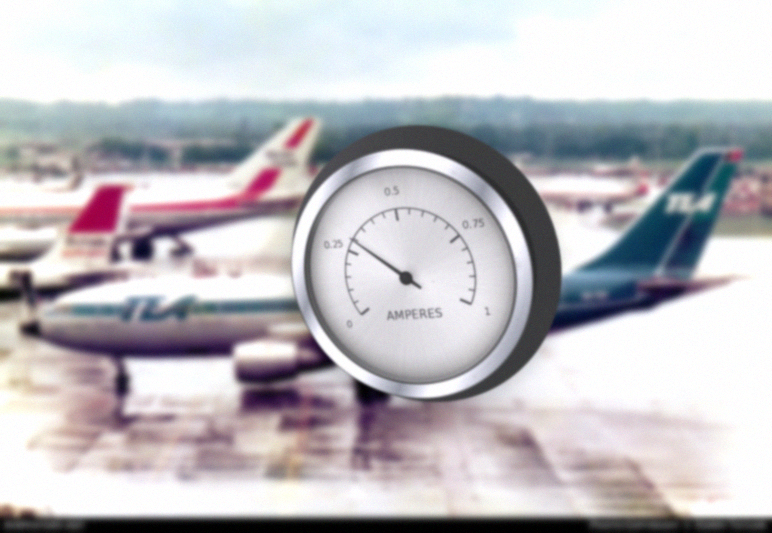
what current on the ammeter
0.3 A
